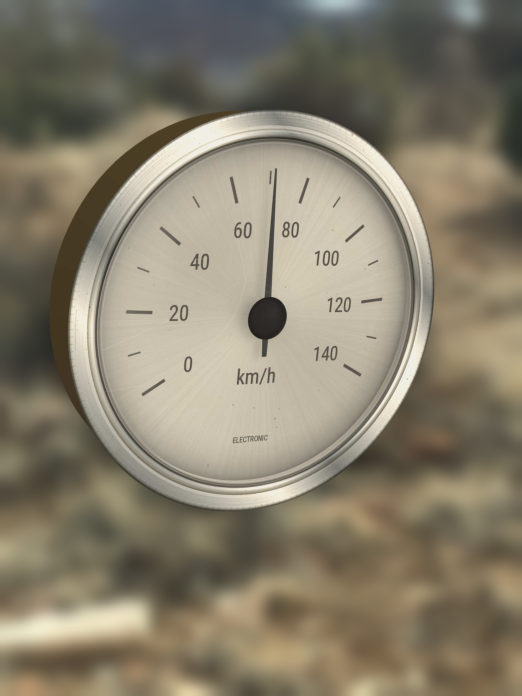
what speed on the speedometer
70 km/h
